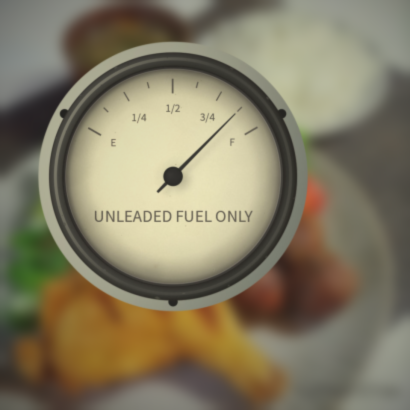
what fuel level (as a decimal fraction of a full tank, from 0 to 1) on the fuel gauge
0.875
